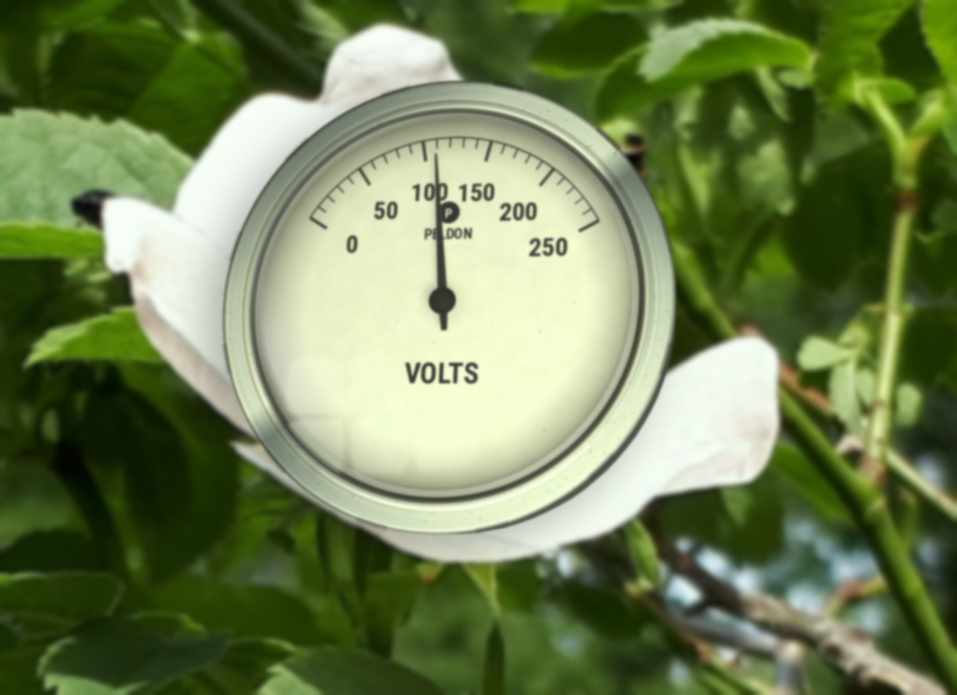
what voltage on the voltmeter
110 V
